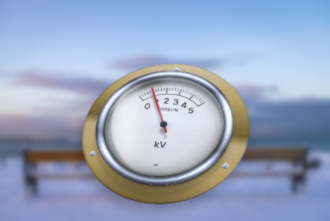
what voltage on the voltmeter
1 kV
